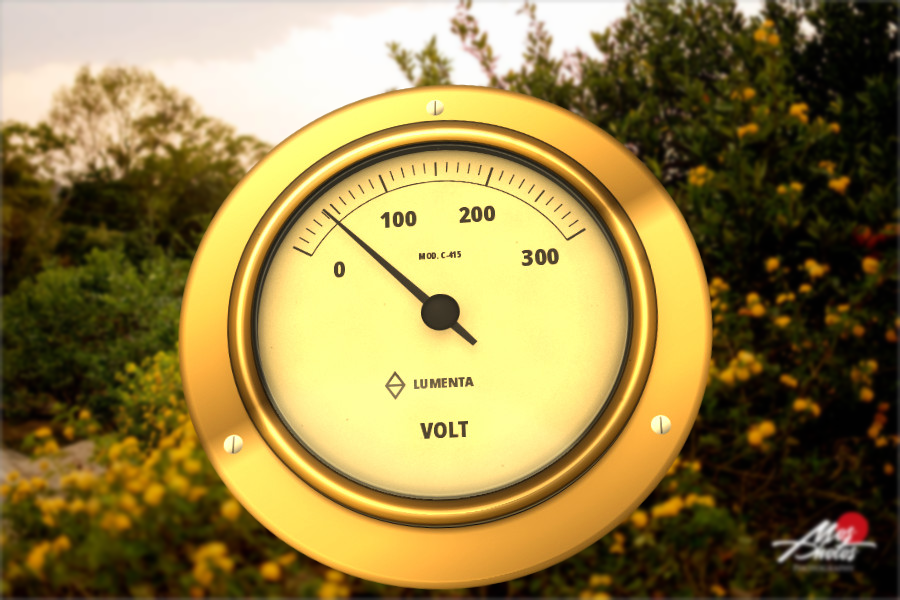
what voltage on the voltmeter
40 V
